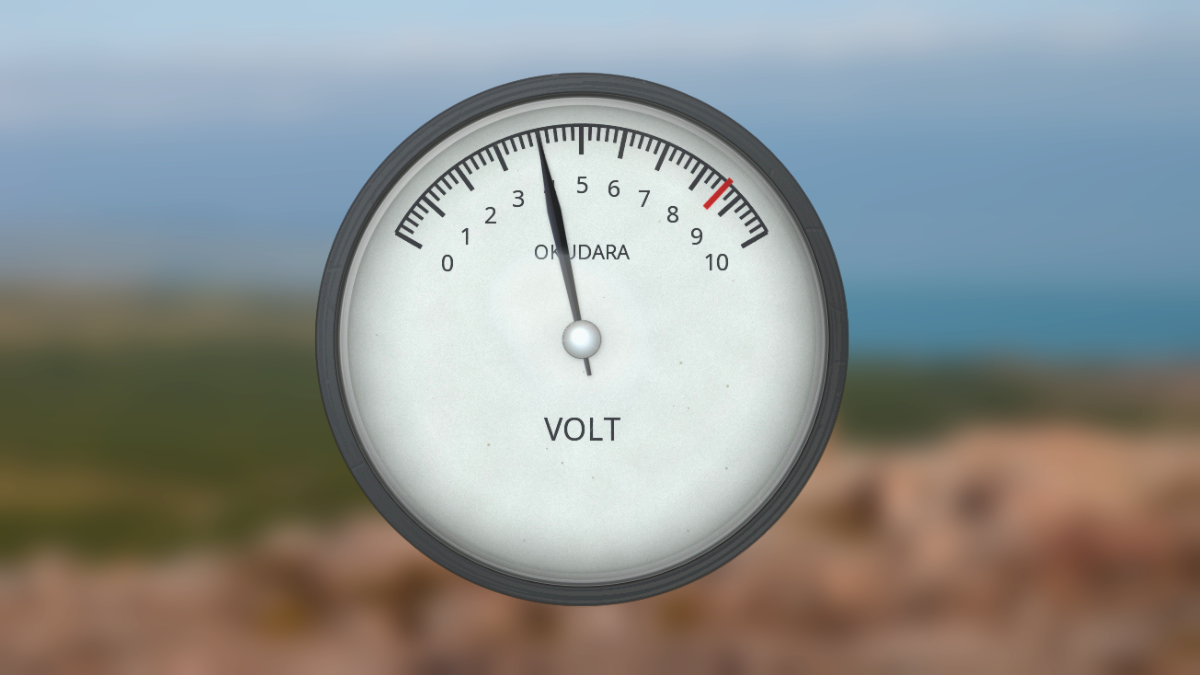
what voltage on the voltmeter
4 V
